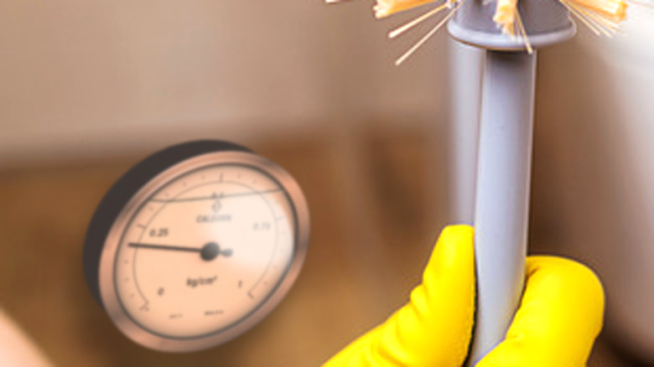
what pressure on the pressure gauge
0.2 kg/cm²
